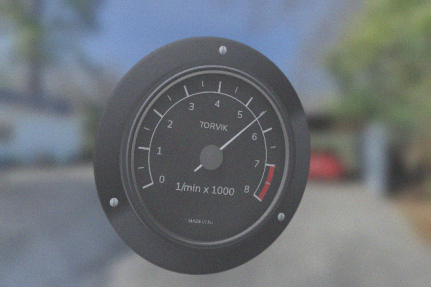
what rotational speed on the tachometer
5500 rpm
